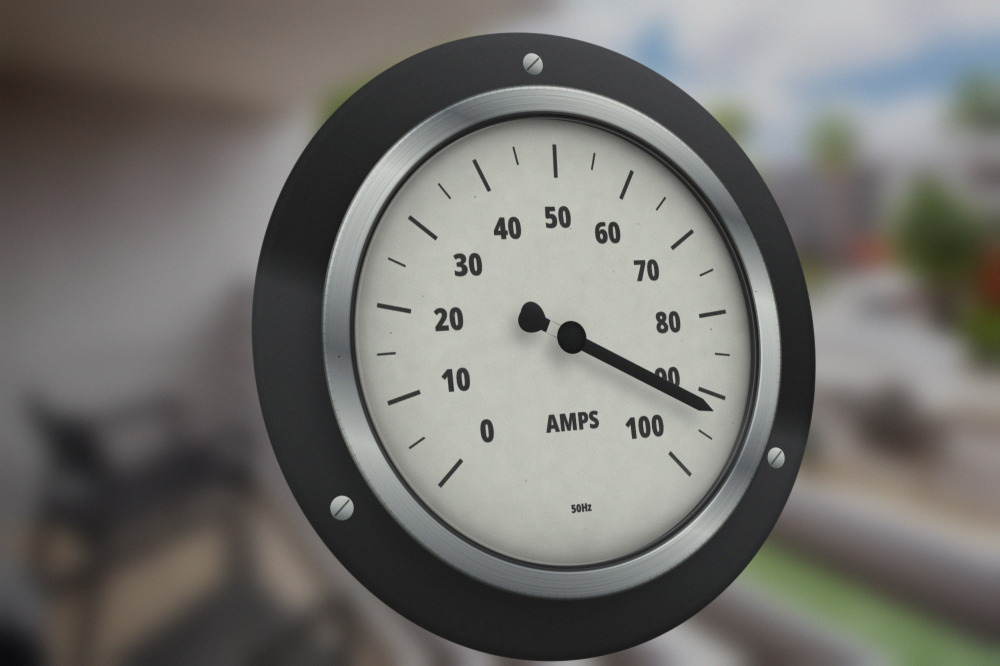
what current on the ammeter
92.5 A
